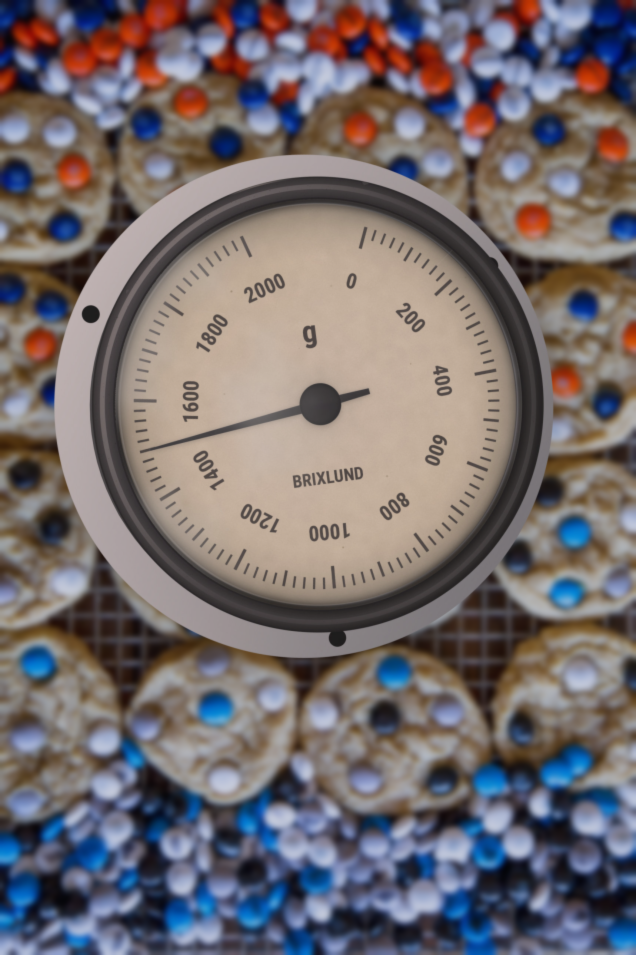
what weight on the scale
1500 g
